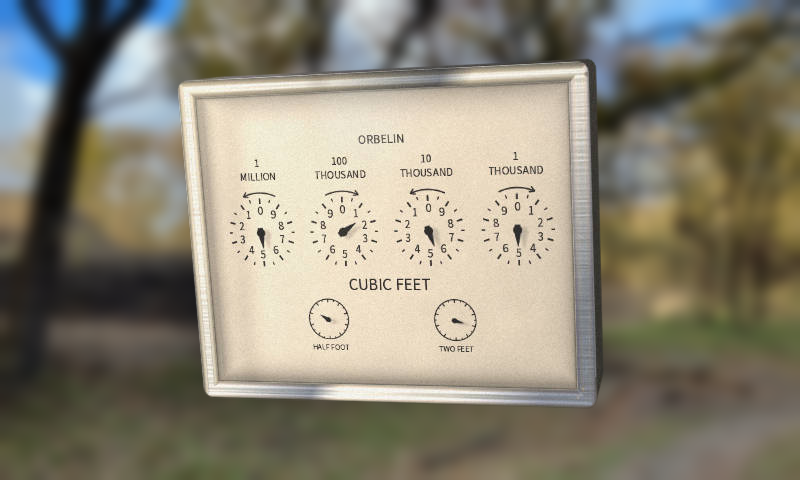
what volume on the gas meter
515500 ft³
